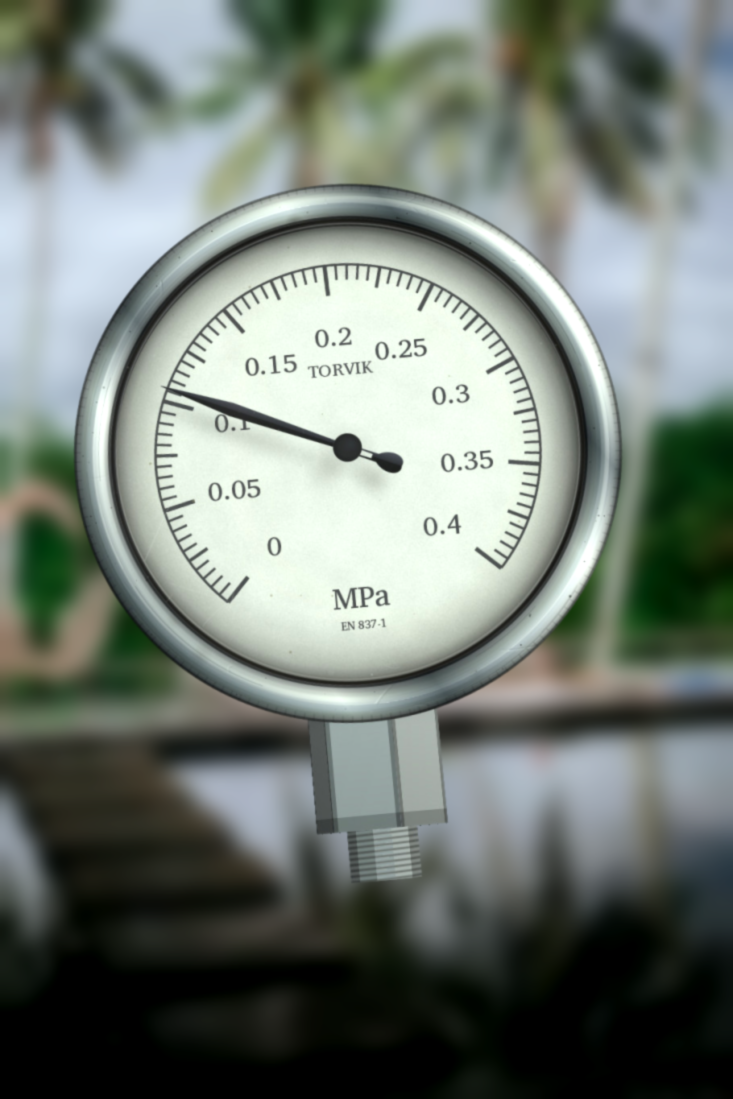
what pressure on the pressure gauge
0.105 MPa
